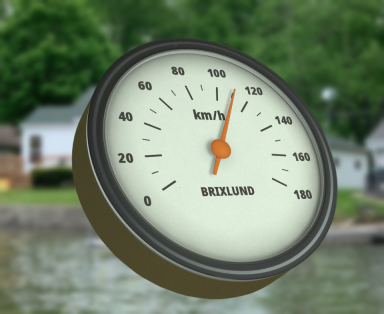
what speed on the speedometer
110 km/h
